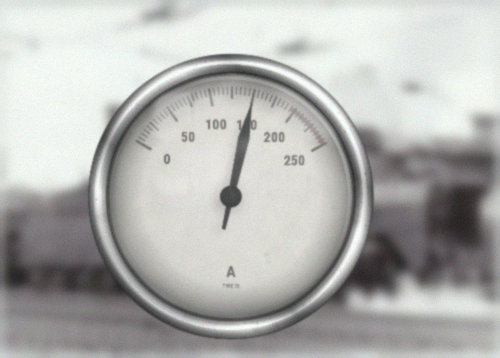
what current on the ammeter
150 A
